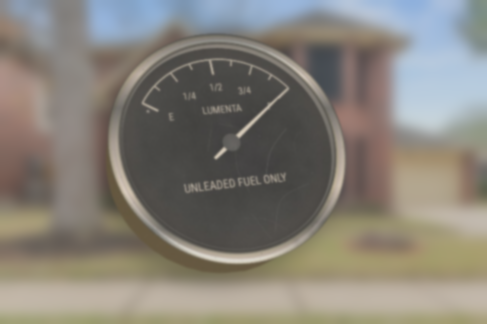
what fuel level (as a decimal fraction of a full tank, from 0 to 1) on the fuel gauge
1
